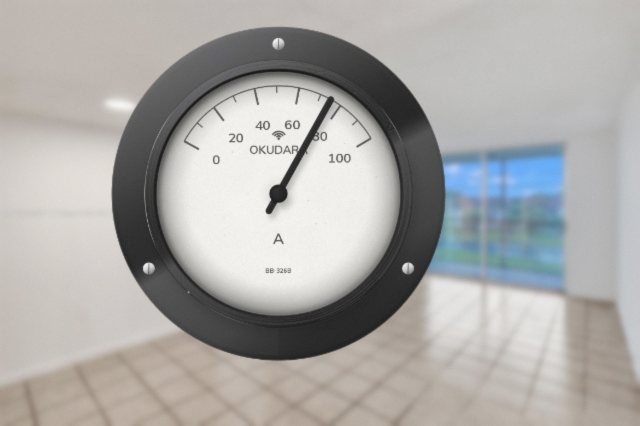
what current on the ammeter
75 A
